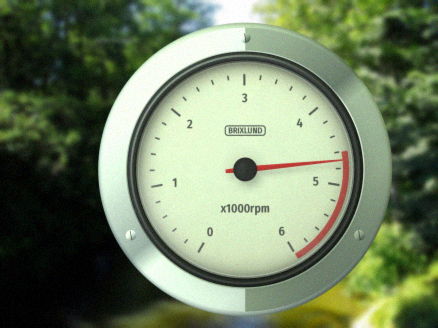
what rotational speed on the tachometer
4700 rpm
